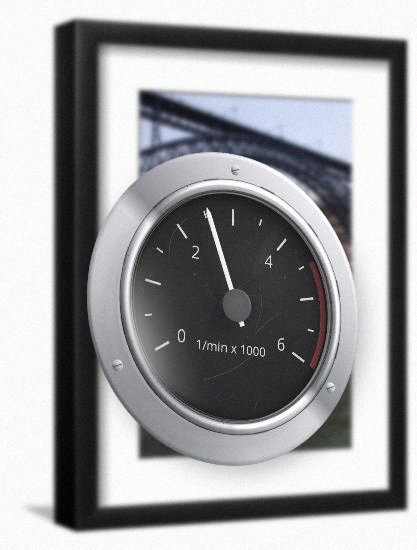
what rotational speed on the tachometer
2500 rpm
